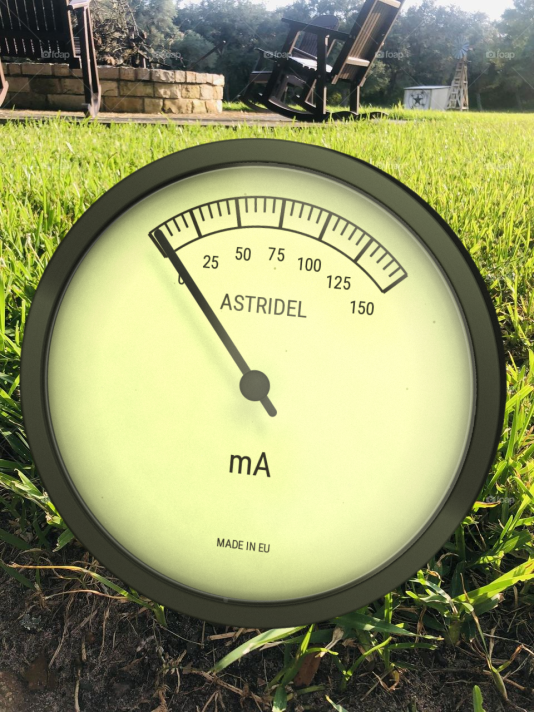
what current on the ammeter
5 mA
